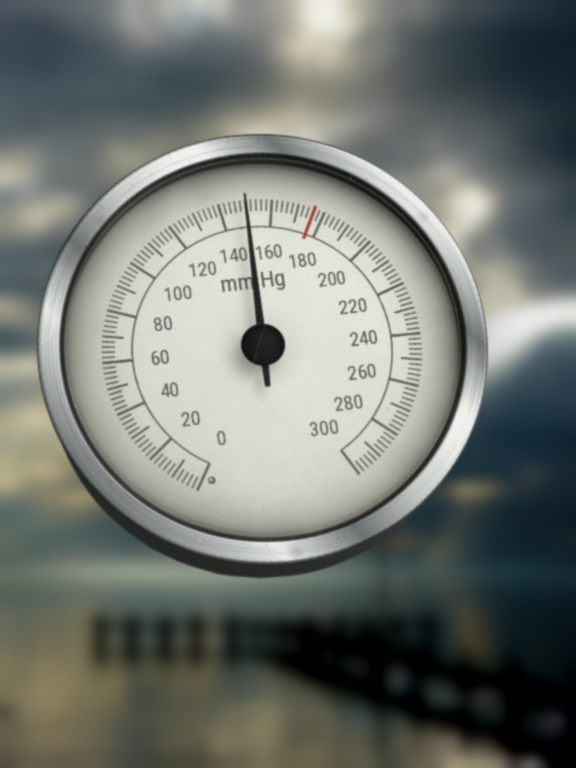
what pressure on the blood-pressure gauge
150 mmHg
